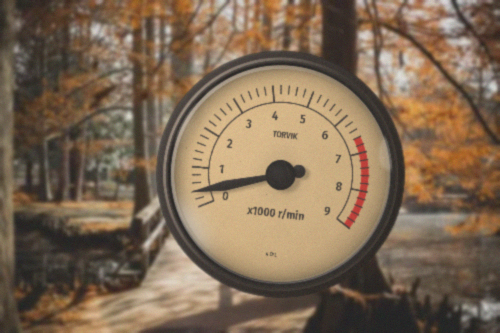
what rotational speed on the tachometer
400 rpm
